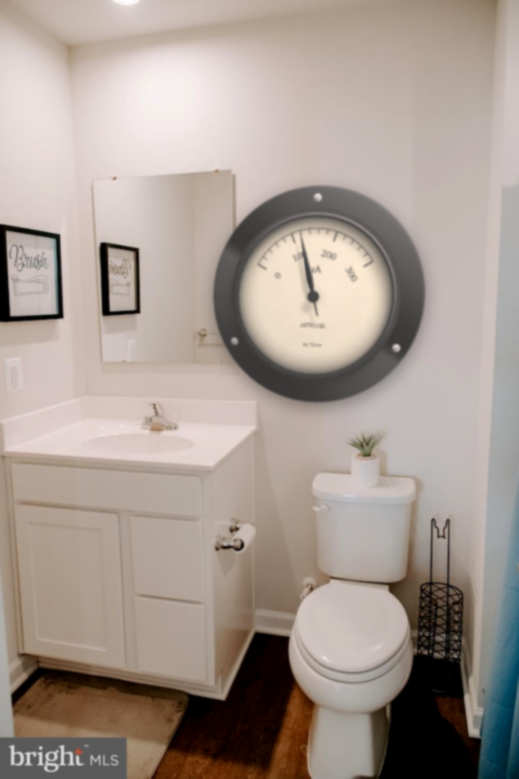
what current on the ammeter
120 µA
